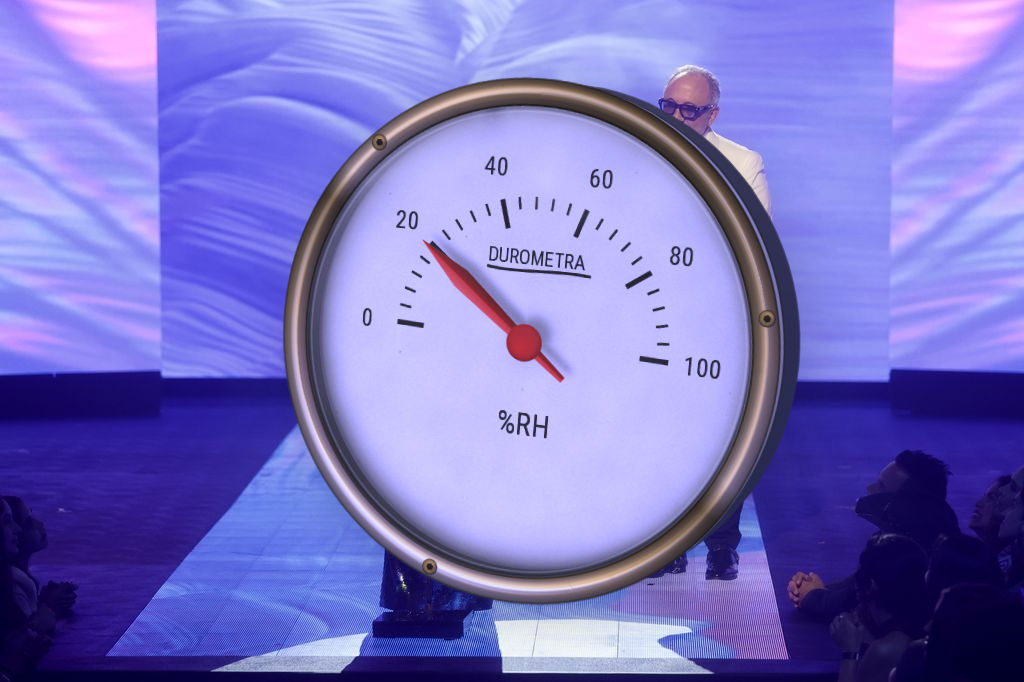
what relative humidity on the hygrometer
20 %
